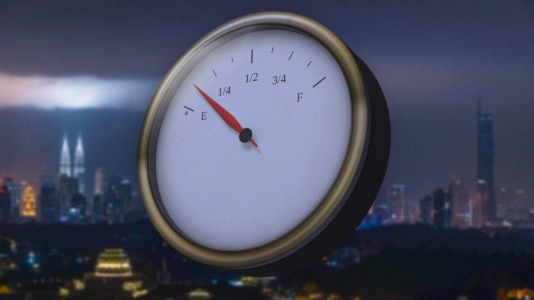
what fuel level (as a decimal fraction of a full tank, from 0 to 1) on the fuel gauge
0.125
